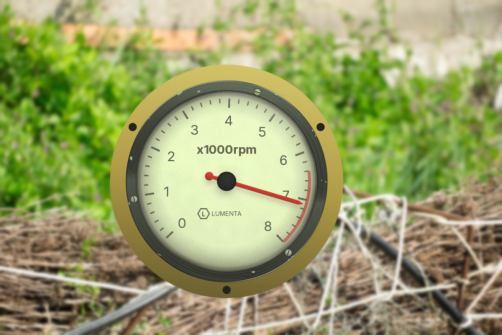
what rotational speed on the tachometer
7100 rpm
